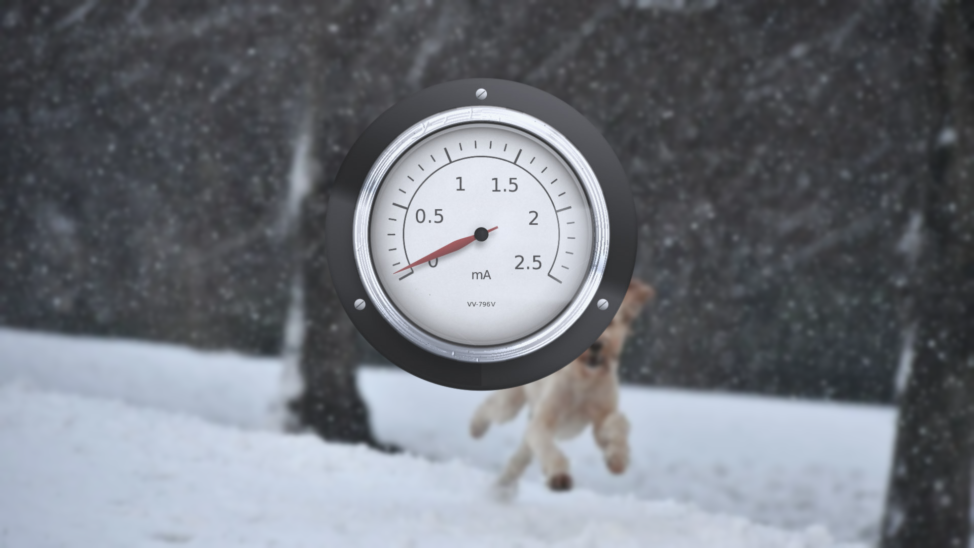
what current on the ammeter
0.05 mA
